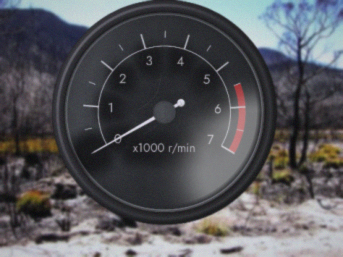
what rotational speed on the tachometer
0 rpm
